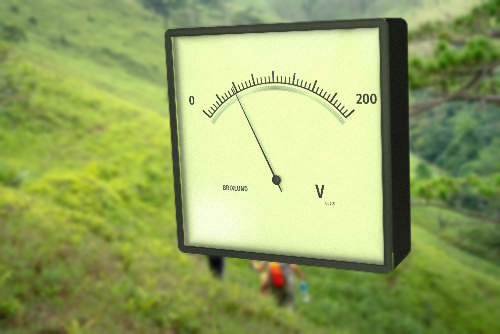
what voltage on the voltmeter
50 V
